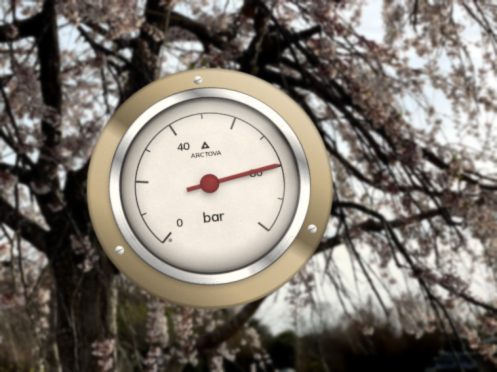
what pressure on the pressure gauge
80 bar
